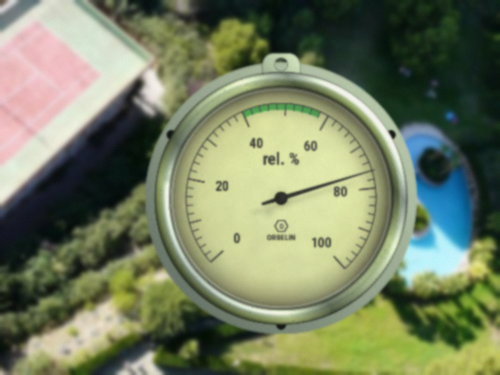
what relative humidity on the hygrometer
76 %
